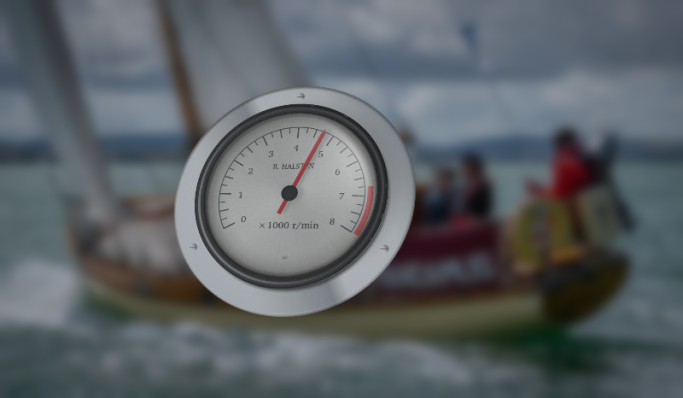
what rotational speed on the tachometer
4750 rpm
